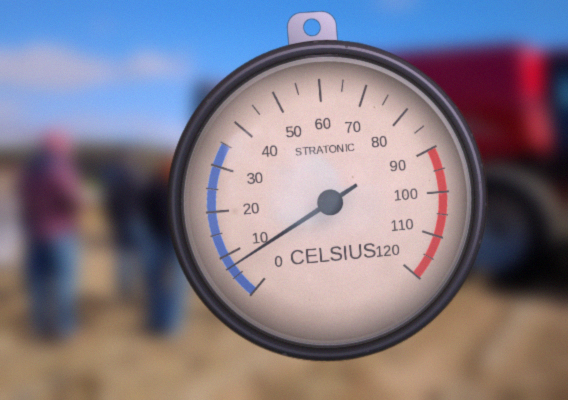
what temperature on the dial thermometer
7.5 °C
